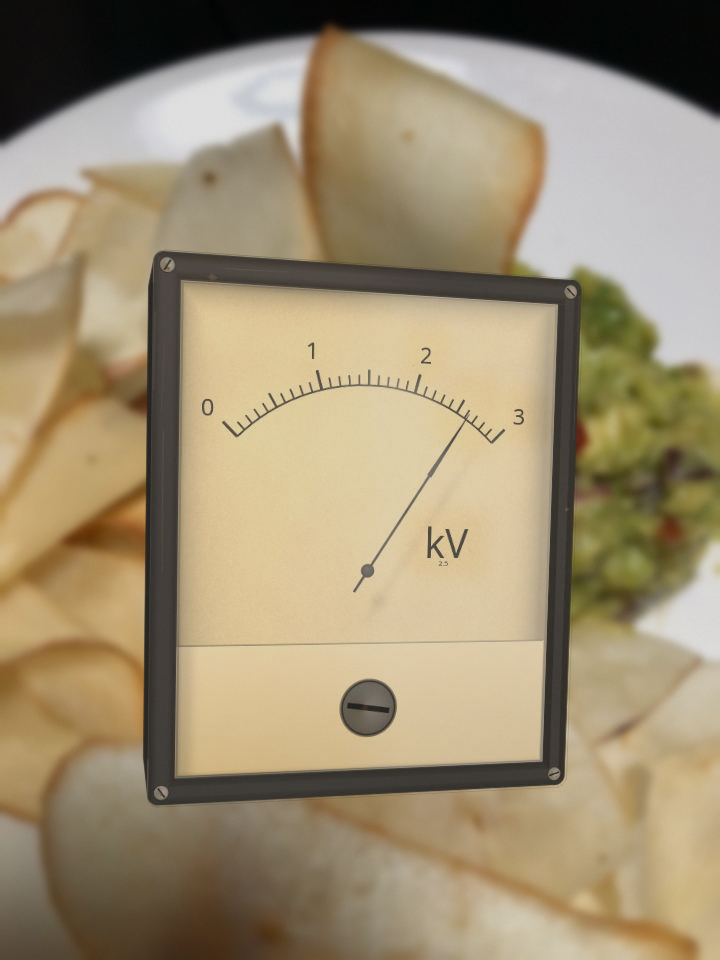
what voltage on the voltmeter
2.6 kV
